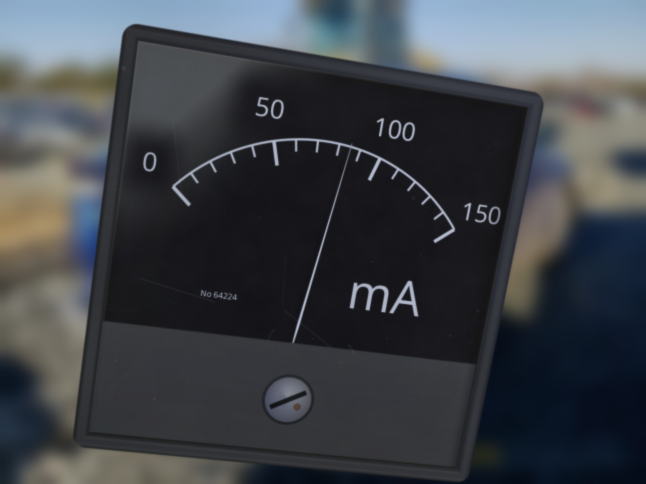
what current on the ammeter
85 mA
